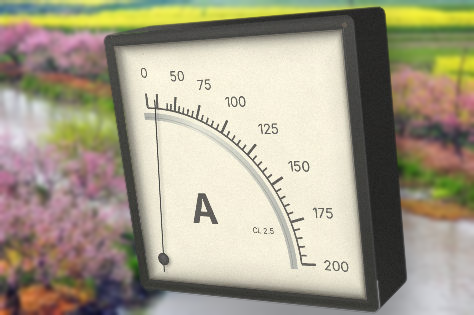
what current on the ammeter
25 A
